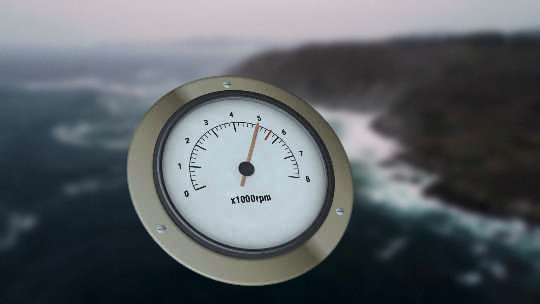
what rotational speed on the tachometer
5000 rpm
